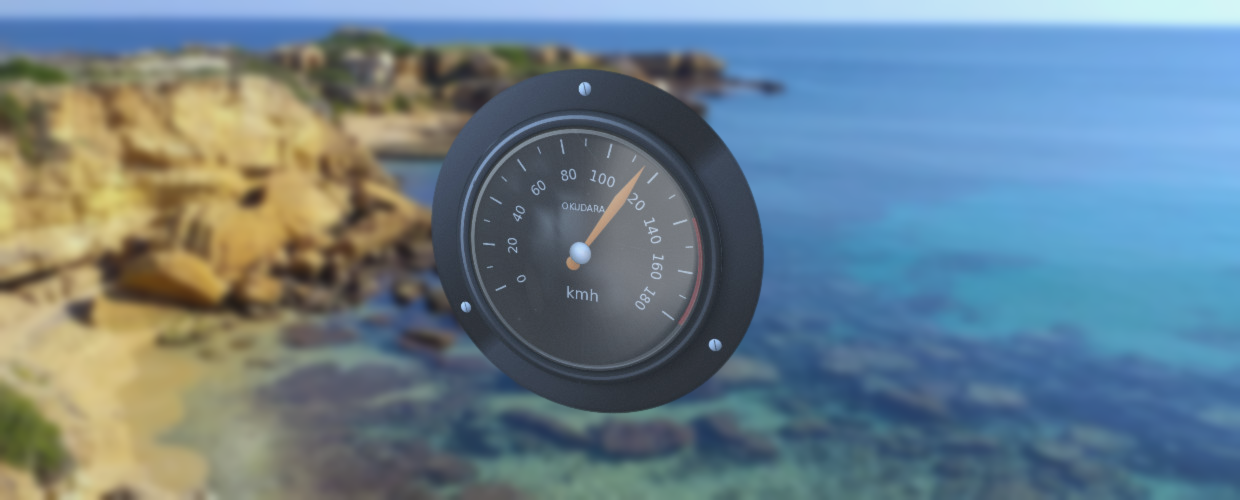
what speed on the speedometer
115 km/h
